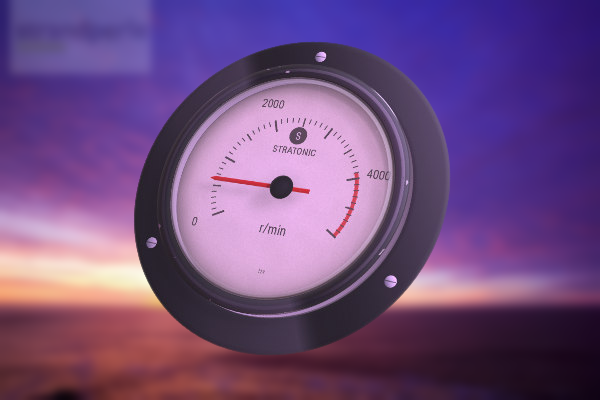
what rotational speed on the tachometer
600 rpm
